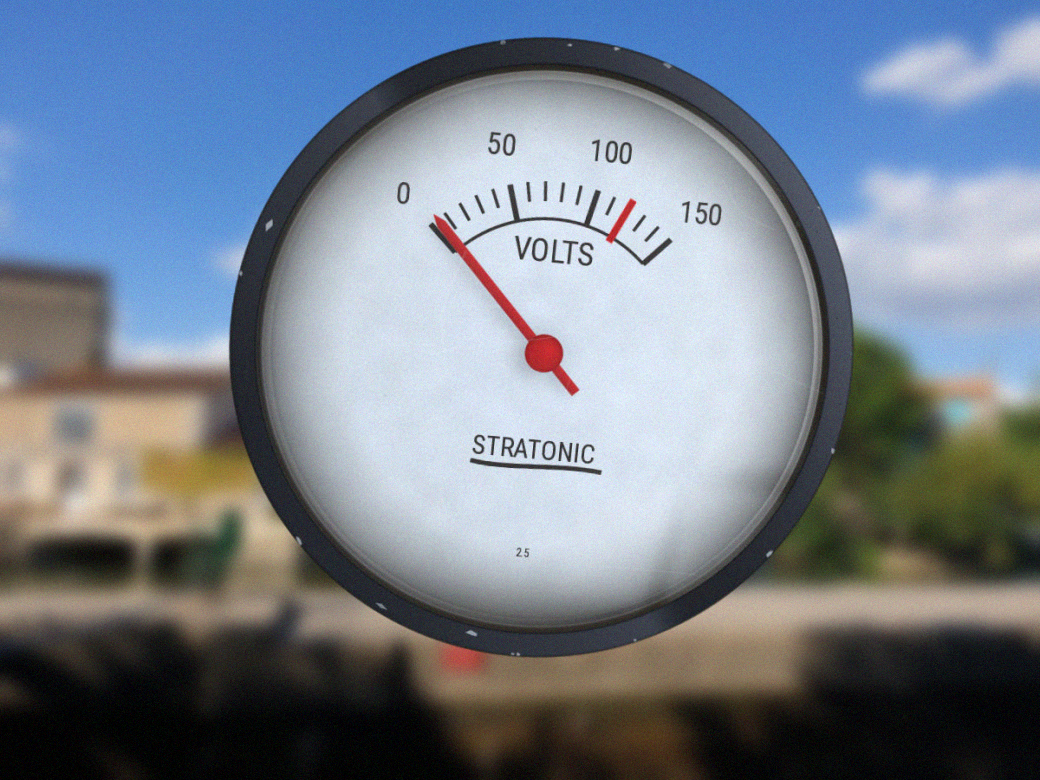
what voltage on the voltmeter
5 V
